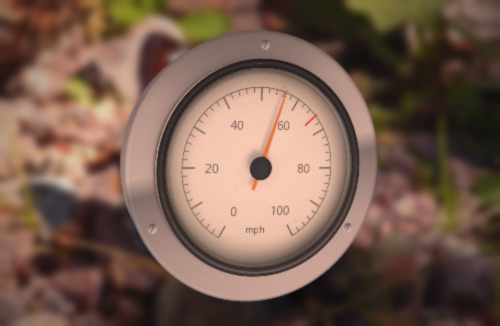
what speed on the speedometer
56 mph
